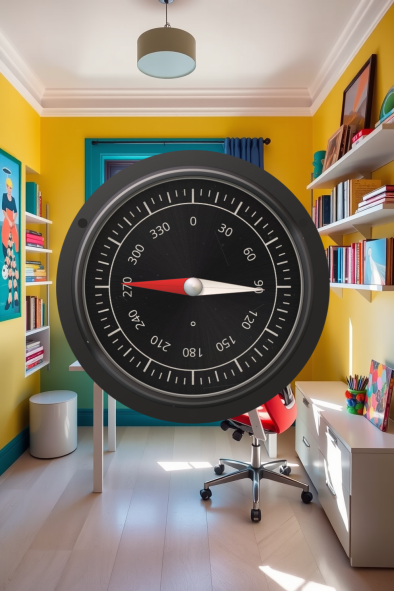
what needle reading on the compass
272.5 °
